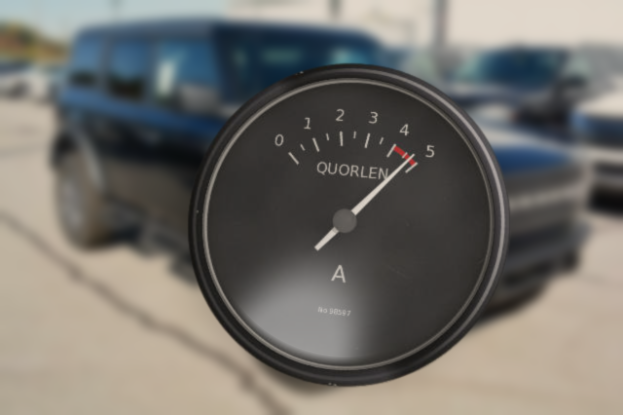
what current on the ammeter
4.75 A
